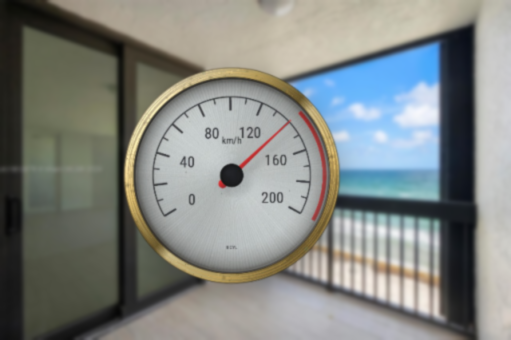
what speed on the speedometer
140 km/h
